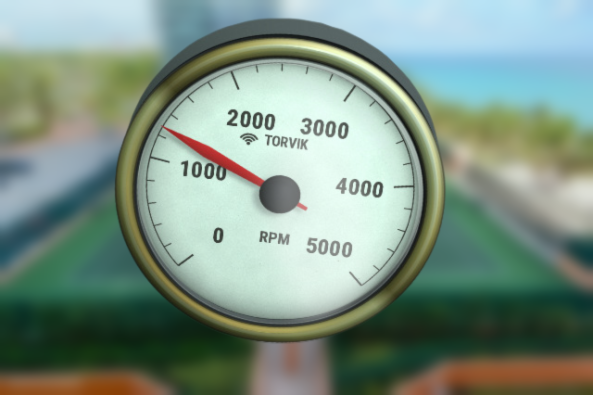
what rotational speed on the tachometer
1300 rpm
